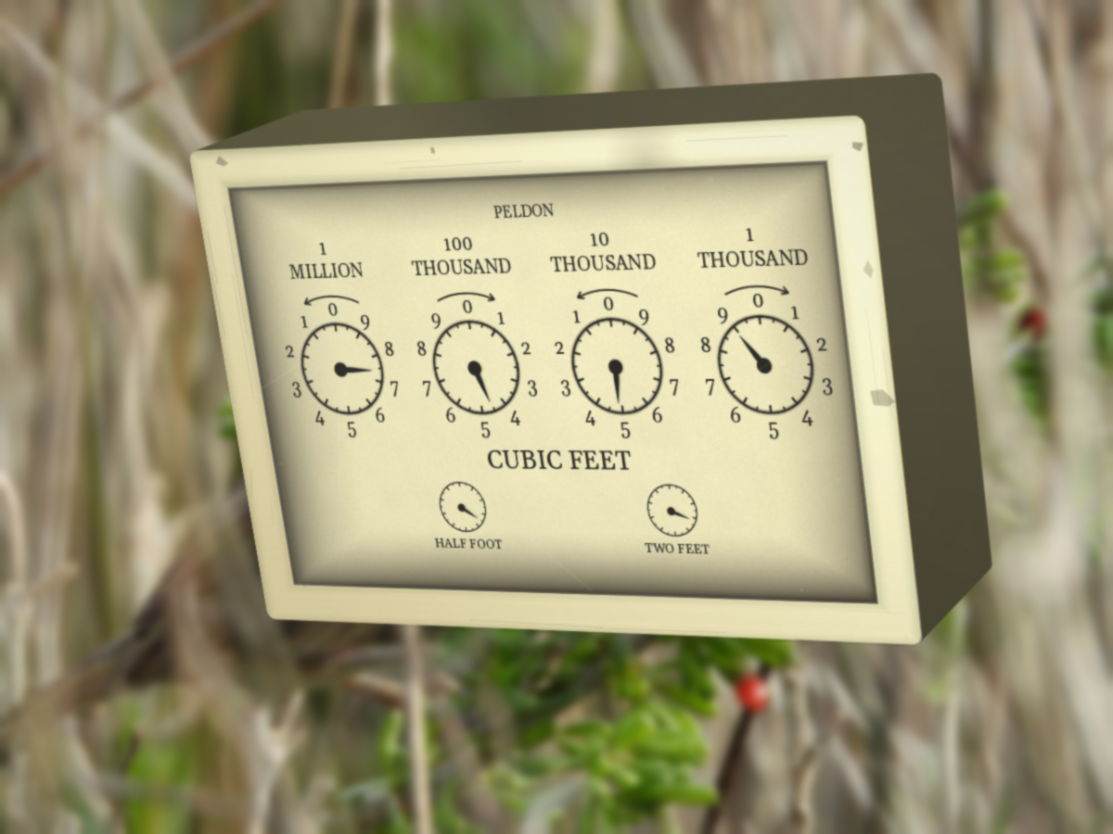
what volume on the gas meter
744900 ft³
